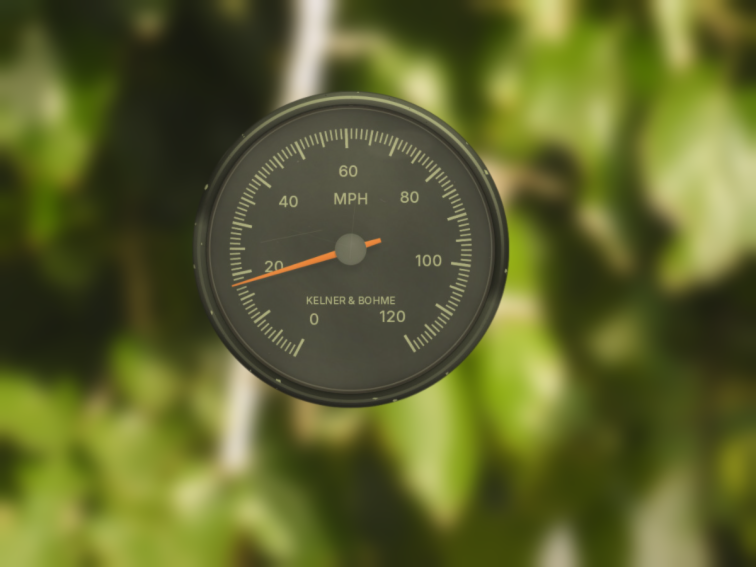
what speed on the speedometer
18 mph
